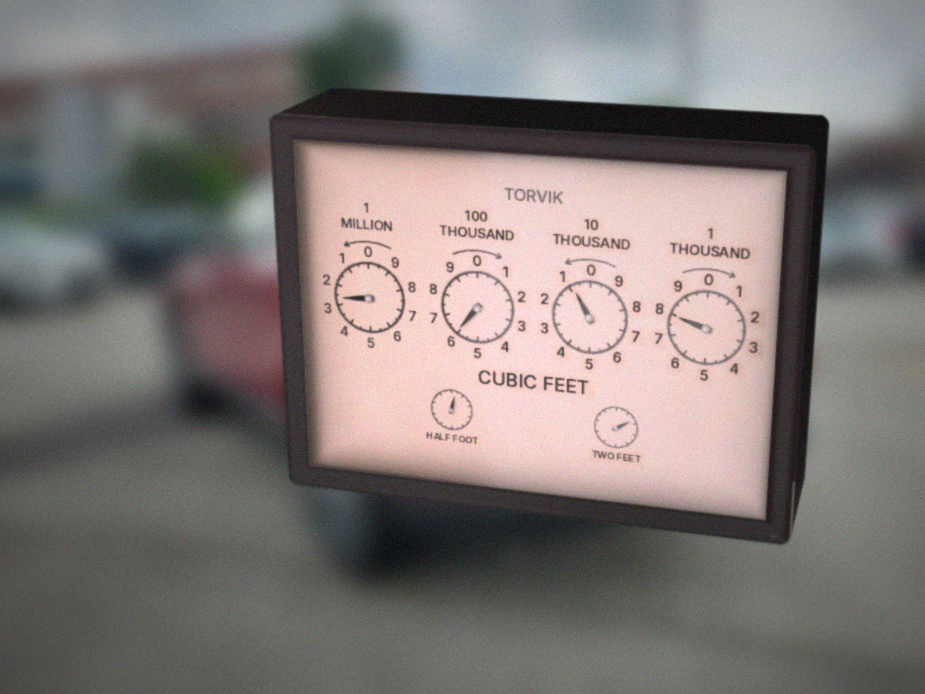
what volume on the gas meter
260800 ft³
